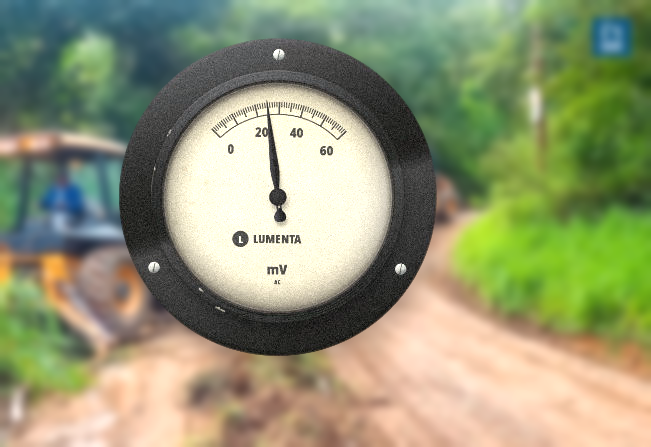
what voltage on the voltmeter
25 mV
